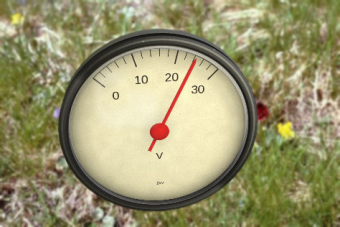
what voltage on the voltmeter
24 V
